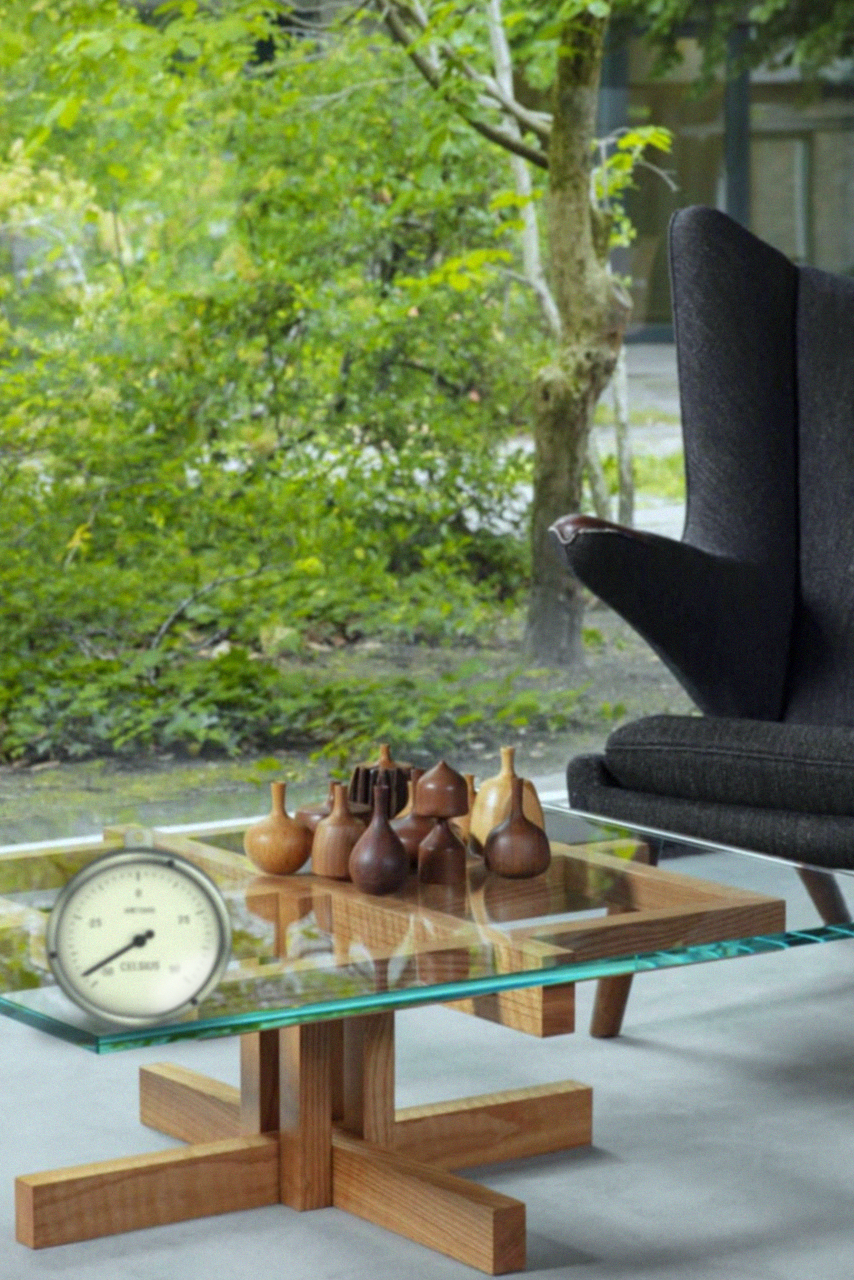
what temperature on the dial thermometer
-45 °C
